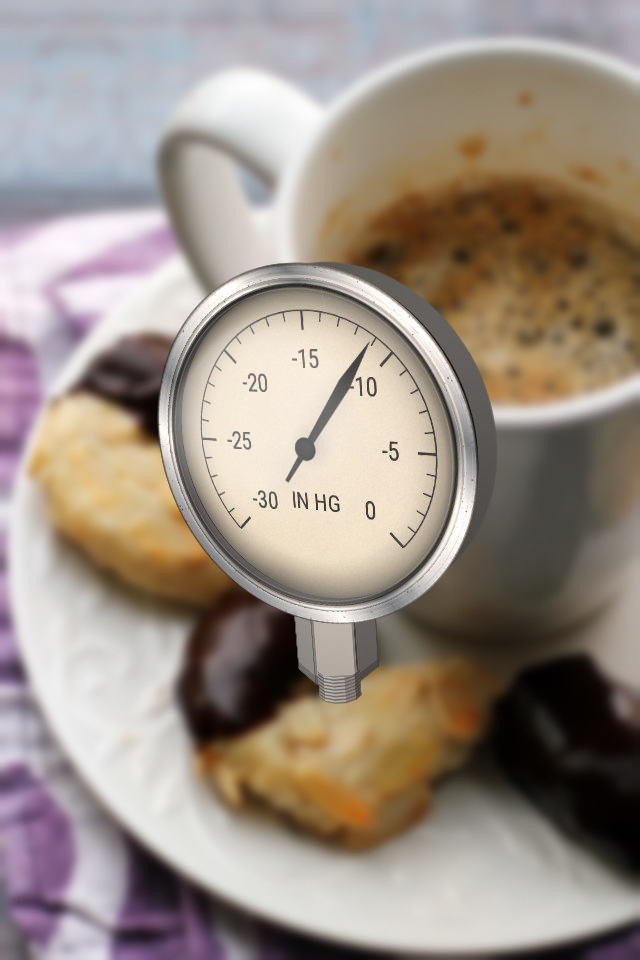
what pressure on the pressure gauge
-11 inHg
